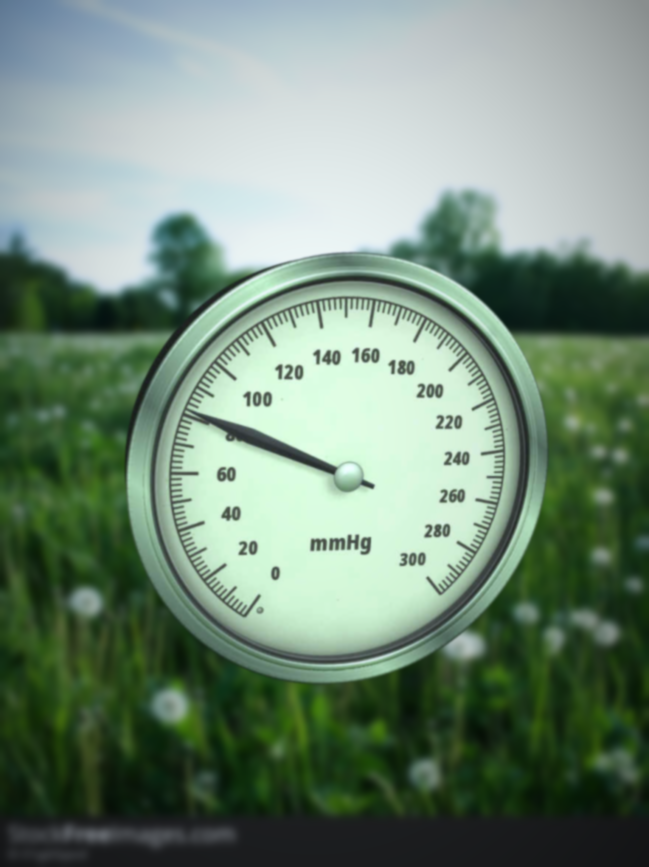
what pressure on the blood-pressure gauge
82 mmHg
